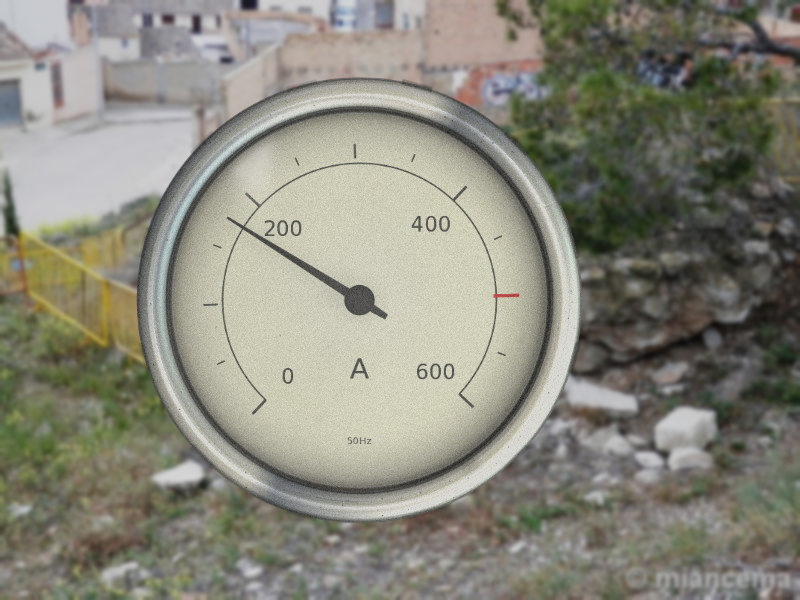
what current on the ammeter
175 A
